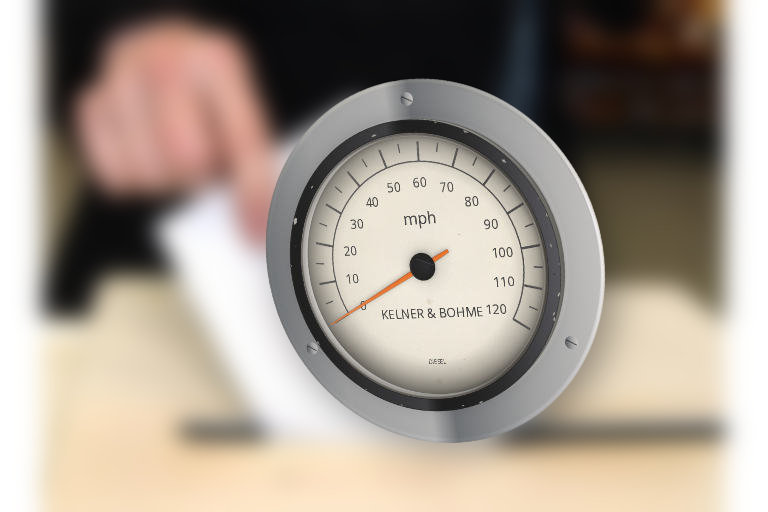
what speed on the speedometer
0 mph
